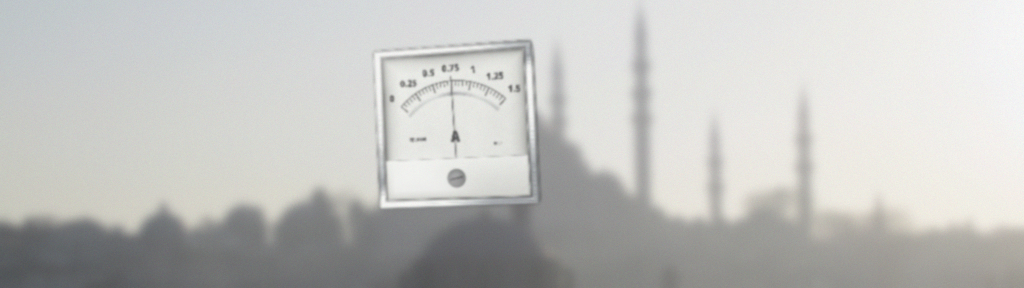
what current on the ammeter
0.75 A
